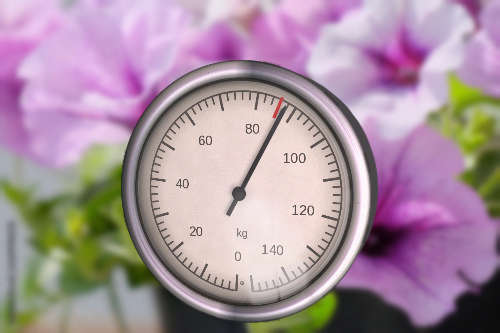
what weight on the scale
88 kg
